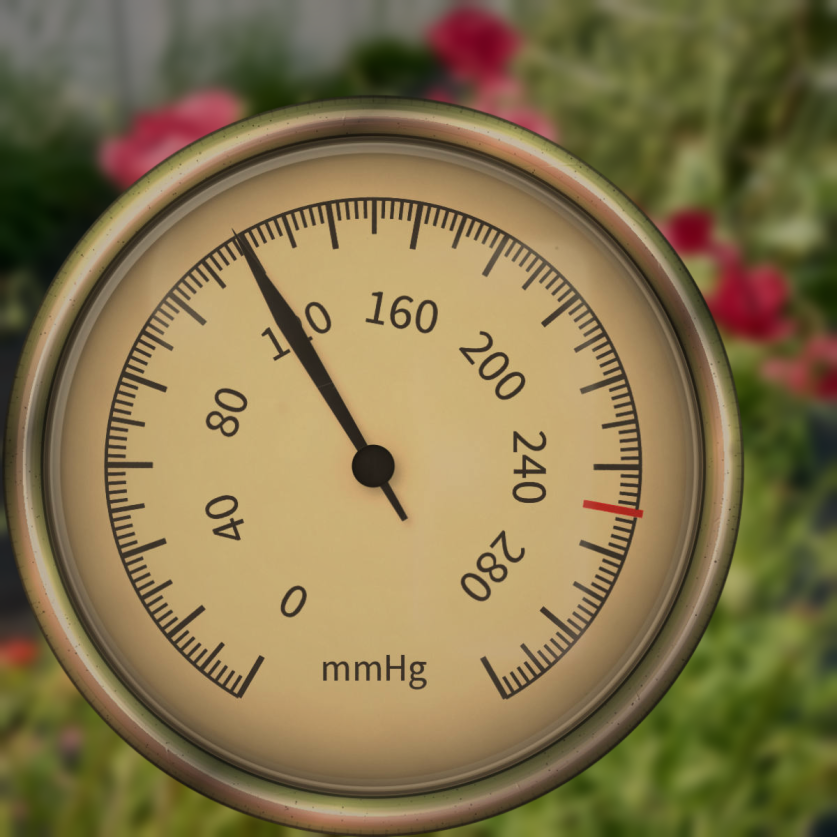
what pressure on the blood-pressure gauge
119 mmHg
